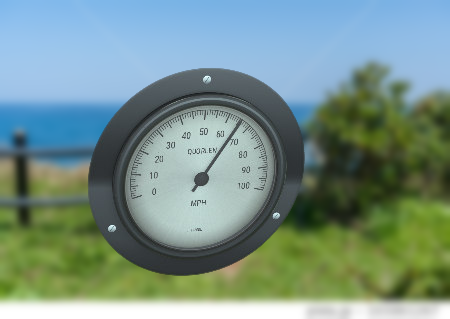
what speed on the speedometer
65 mph
